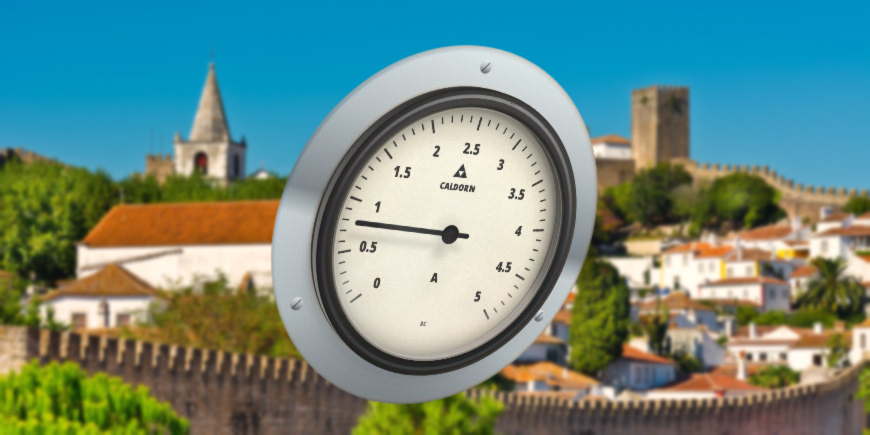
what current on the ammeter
0.8 A
